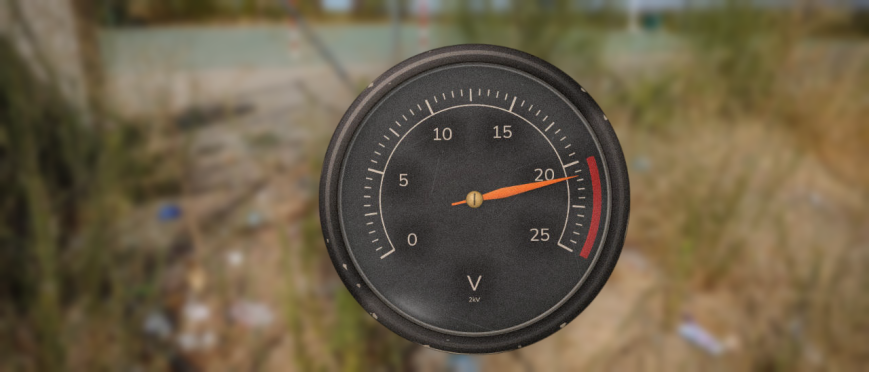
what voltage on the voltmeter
20.75 V
